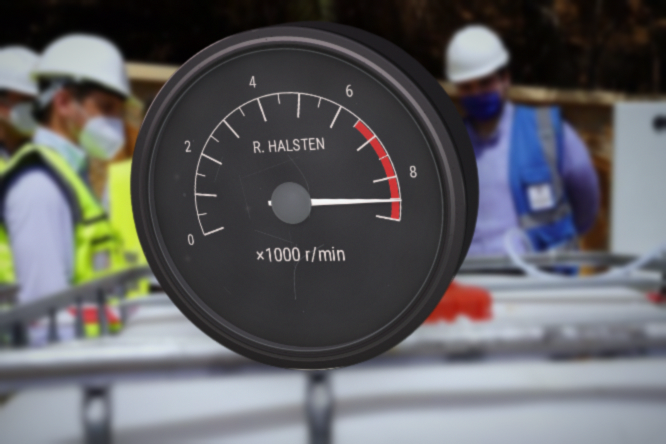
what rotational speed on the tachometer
8500 rpm
